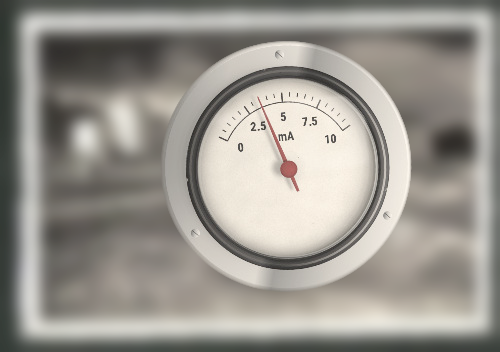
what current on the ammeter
3.5 mA
